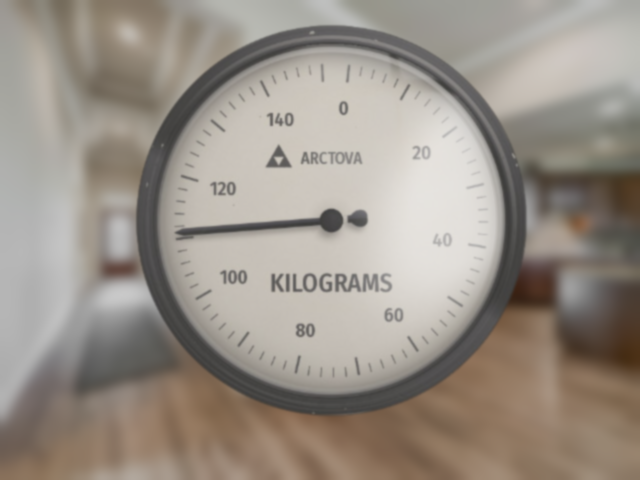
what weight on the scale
111 kg
